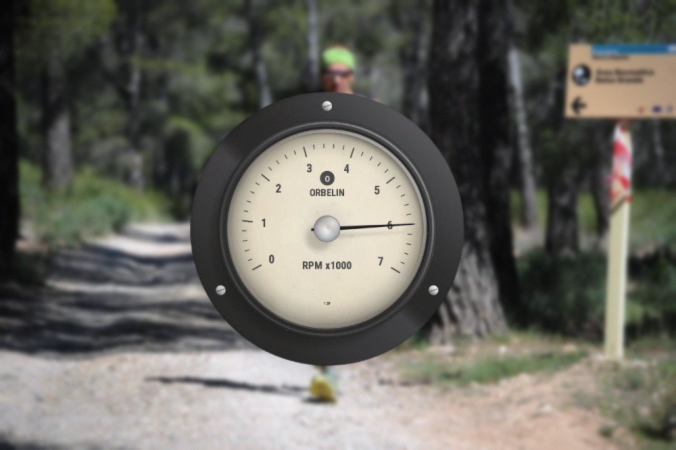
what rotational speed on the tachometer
6000 rpm
